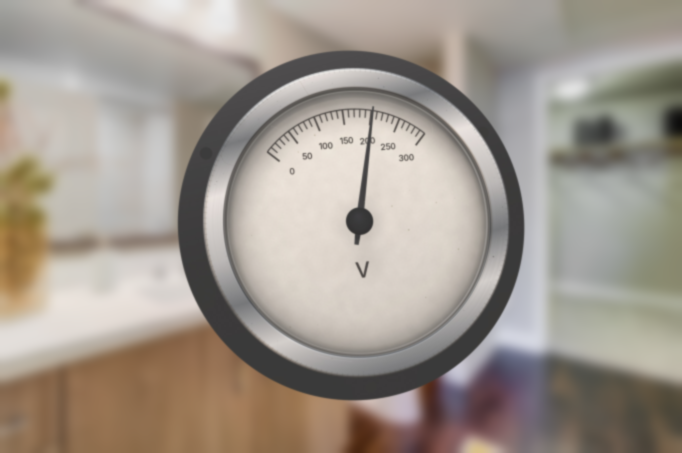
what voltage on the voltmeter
200 V
